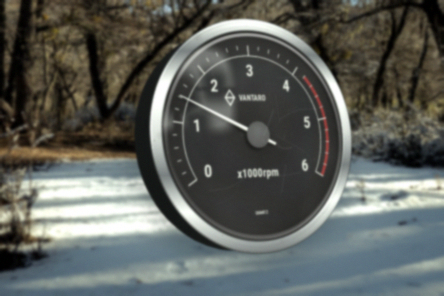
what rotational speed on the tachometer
1400 rpm
